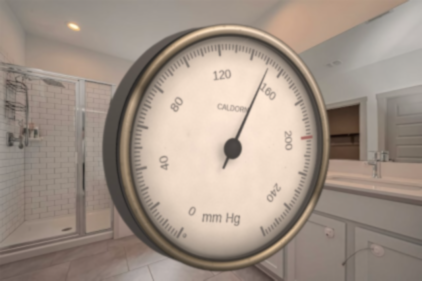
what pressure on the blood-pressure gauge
150 mmHg
